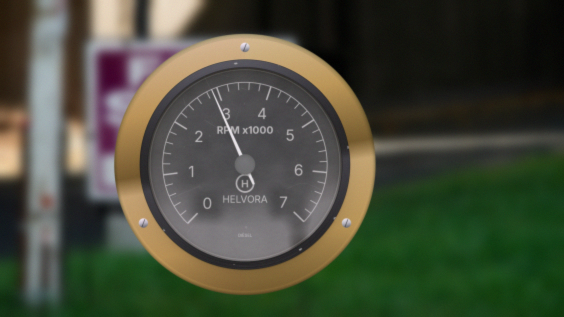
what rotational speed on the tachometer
2900 rpm
